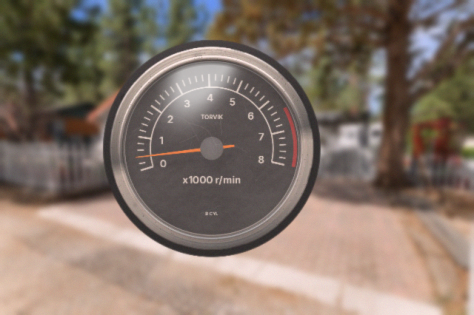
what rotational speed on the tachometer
400 rpm
